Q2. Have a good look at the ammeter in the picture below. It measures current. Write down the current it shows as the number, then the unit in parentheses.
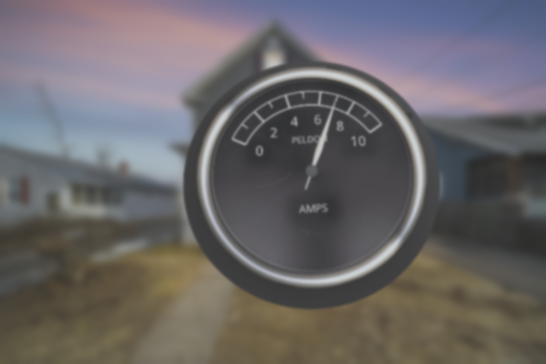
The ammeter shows 7 (A)
